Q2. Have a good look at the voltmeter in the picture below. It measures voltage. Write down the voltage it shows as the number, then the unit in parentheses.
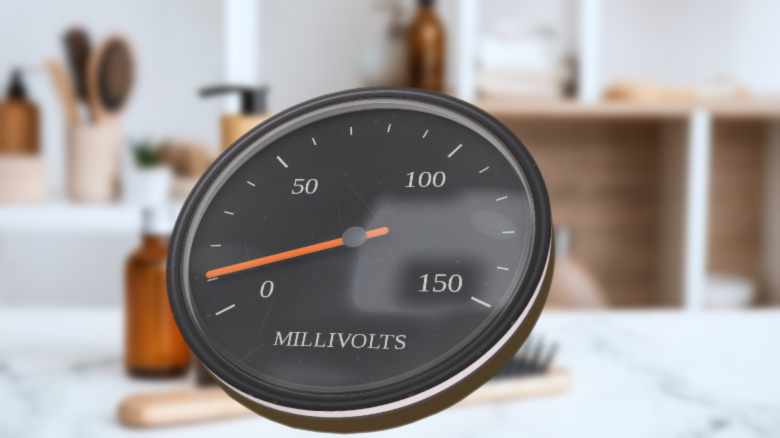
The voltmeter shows 10 (mV)
